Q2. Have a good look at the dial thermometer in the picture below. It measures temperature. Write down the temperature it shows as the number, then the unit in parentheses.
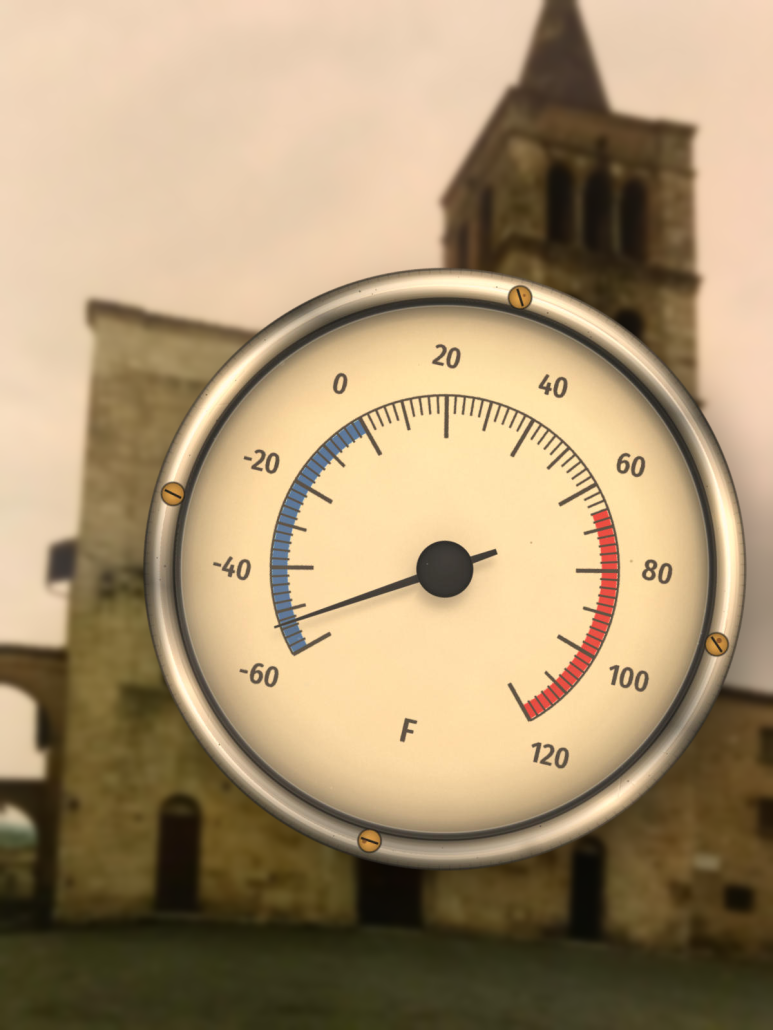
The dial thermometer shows -53 (°F)
